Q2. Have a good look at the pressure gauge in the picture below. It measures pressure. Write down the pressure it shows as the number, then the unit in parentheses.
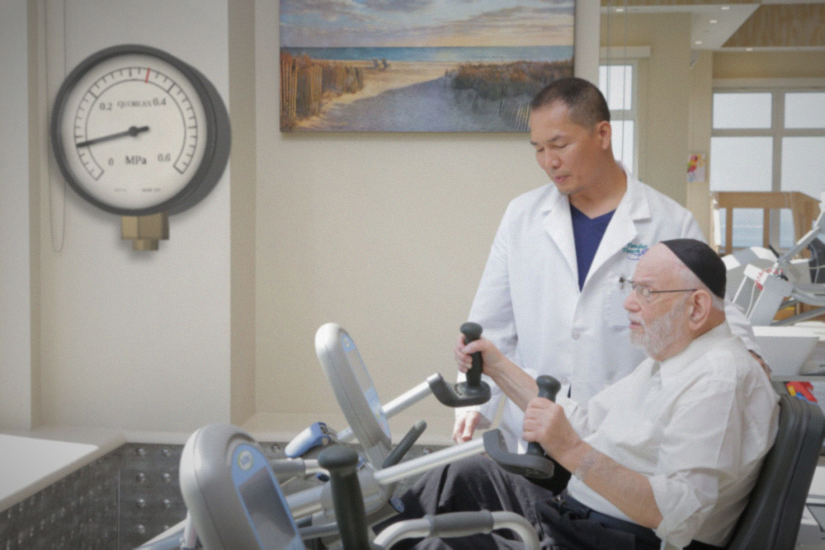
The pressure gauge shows 0.08 (MPa)
